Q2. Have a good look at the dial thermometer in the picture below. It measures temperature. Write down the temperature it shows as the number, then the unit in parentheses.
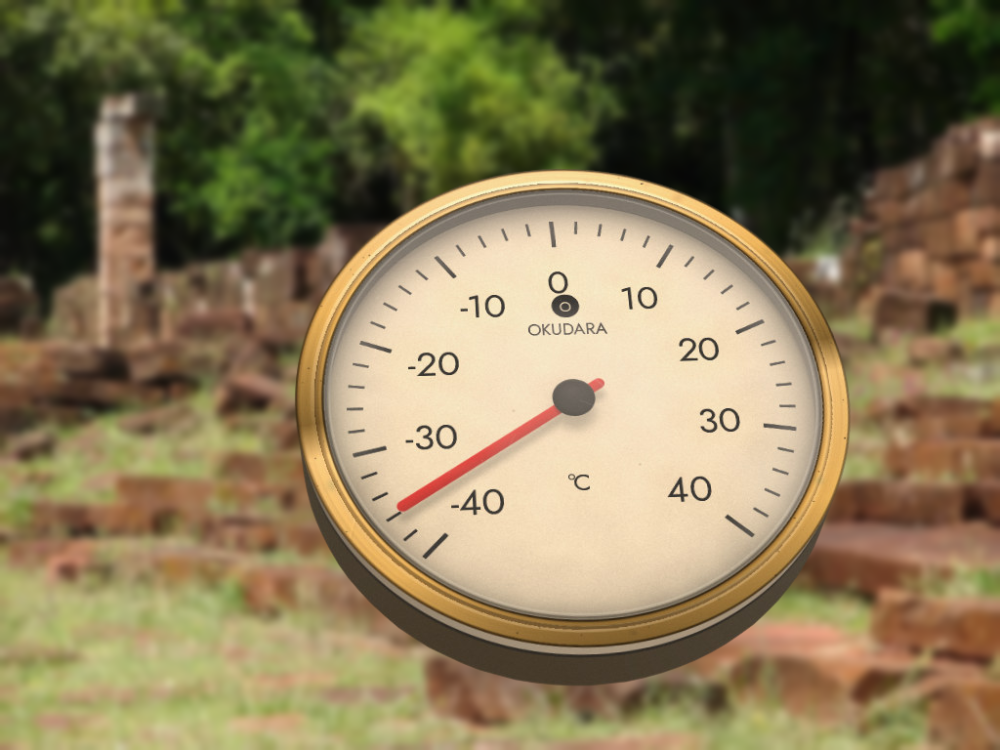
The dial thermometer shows -36 (°C)
